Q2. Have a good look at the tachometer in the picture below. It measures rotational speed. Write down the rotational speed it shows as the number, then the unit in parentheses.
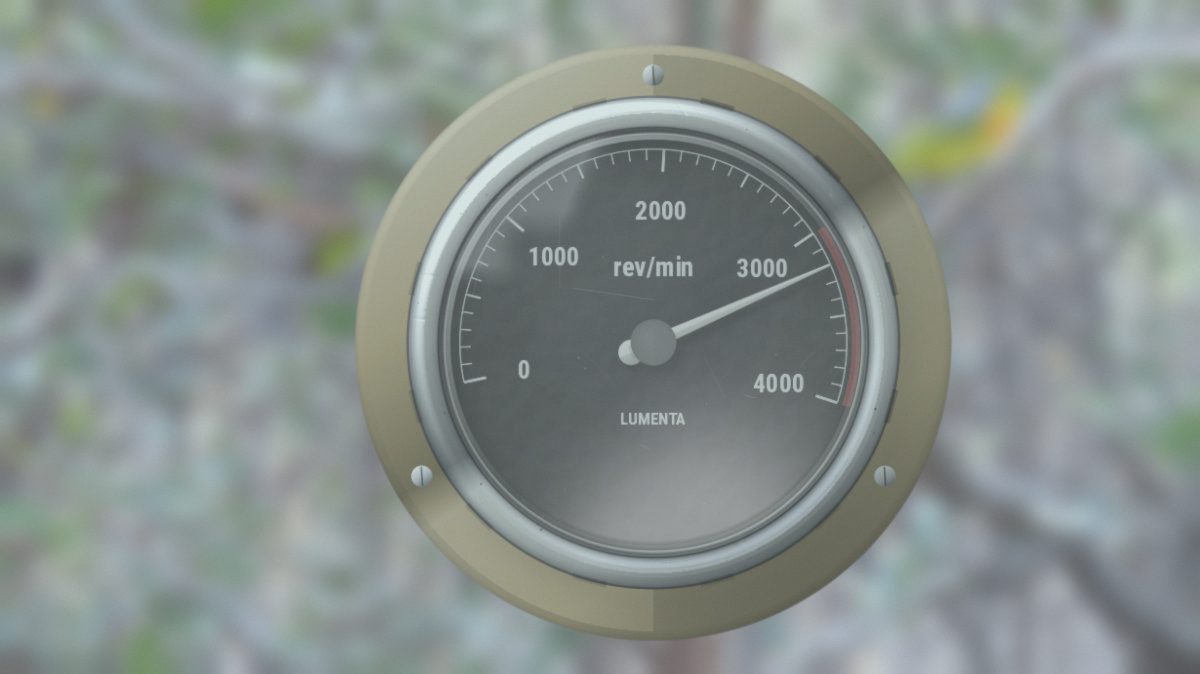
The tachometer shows 3200 (rpm)
